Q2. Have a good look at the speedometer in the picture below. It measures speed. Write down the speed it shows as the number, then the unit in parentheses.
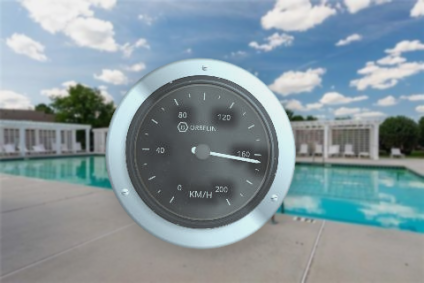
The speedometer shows 165 (km/h)
